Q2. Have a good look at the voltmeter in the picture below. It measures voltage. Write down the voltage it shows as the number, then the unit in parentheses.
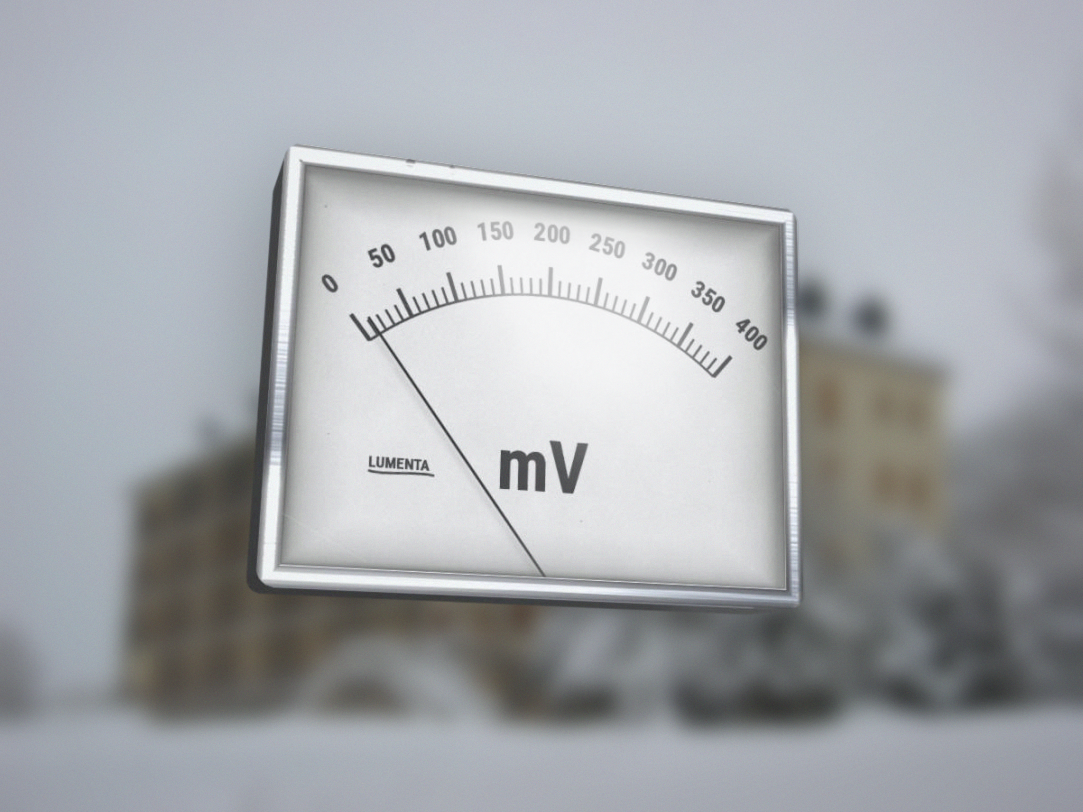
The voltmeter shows 10 (mV)
